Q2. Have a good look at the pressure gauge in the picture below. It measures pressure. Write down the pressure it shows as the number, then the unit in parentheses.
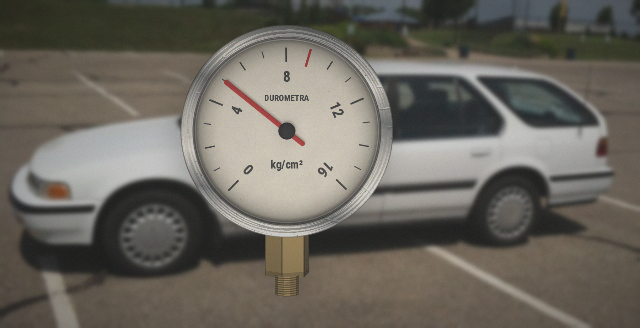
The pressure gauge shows 5 (kg/cm²)
